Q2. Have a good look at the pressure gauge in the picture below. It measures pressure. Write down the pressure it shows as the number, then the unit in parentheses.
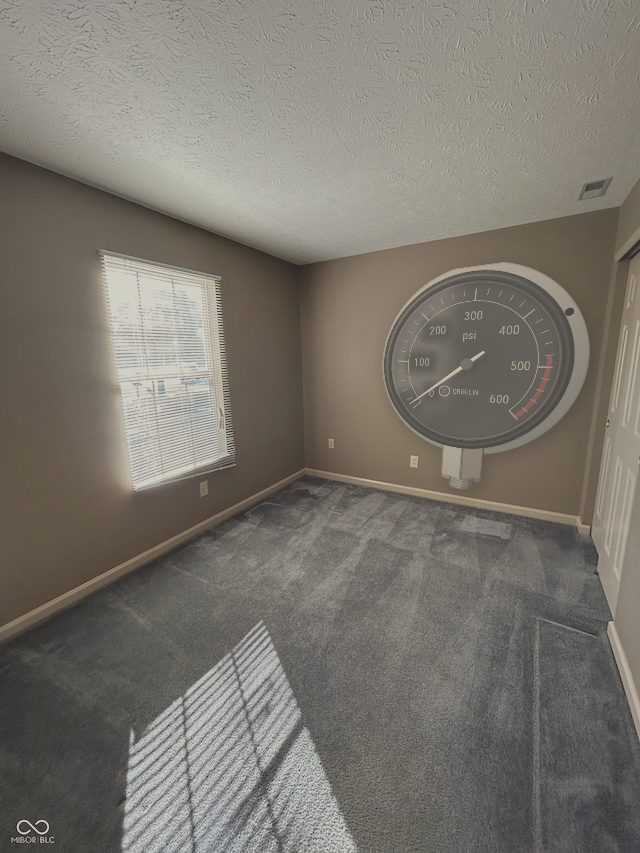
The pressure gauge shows 10 (psi)
